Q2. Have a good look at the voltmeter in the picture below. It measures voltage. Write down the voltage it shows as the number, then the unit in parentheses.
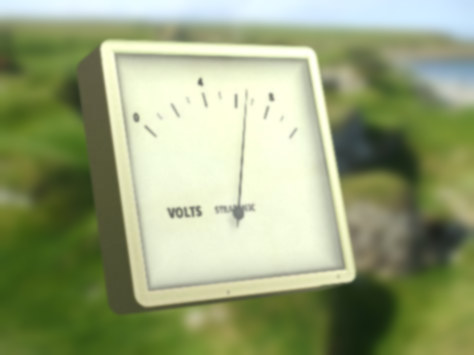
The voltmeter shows 6.5 (V)
